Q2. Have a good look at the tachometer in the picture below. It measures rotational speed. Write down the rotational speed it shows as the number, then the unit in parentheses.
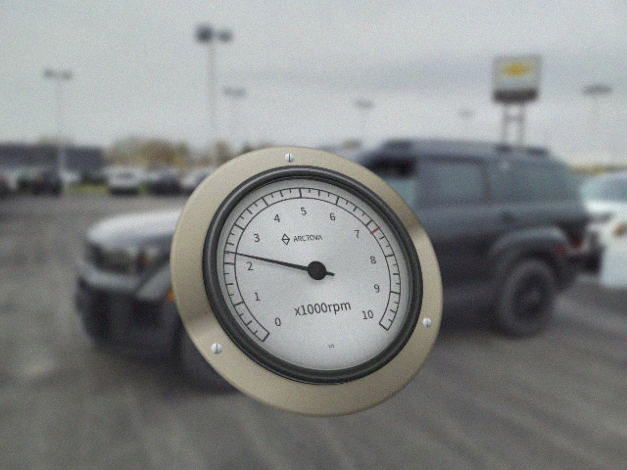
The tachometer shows 2250 (rpm)
